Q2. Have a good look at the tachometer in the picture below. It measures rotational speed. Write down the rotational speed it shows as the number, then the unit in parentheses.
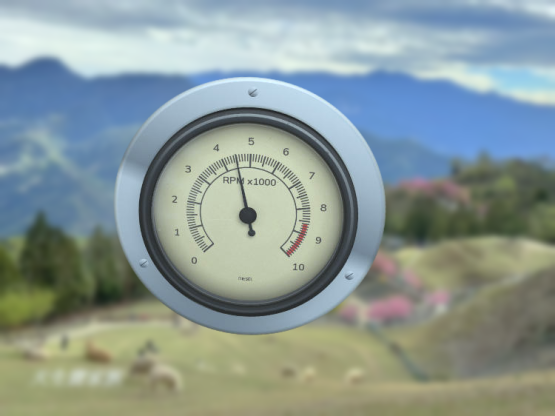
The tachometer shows 4500 (rpm)
